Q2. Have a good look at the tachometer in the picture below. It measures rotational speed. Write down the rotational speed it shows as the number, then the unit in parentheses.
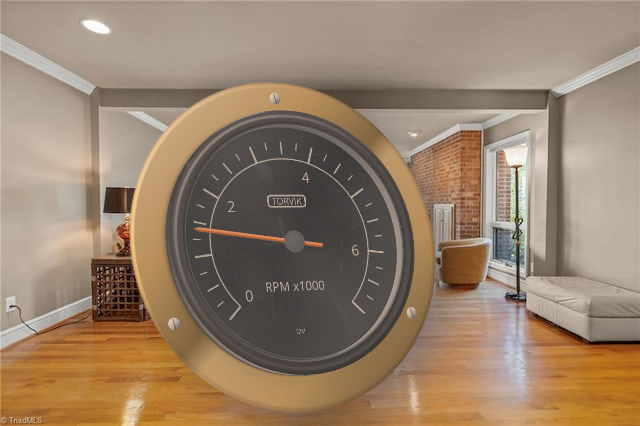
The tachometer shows 1375 (rpm)
